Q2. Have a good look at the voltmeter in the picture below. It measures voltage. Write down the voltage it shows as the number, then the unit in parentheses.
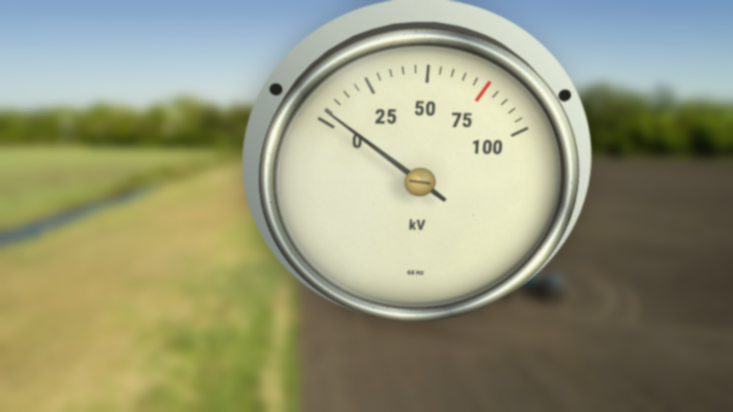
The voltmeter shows 5 (kV)
